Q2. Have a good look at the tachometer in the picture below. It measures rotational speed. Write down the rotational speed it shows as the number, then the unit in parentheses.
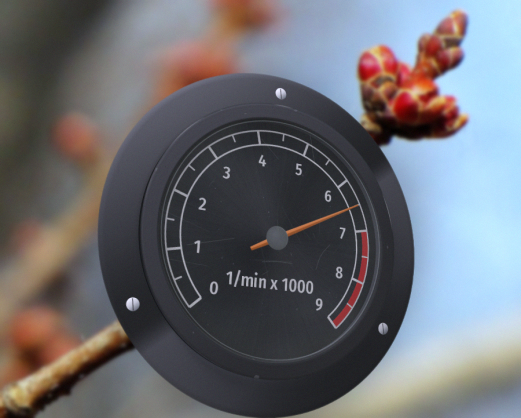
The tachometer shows 6500 (rpm)
